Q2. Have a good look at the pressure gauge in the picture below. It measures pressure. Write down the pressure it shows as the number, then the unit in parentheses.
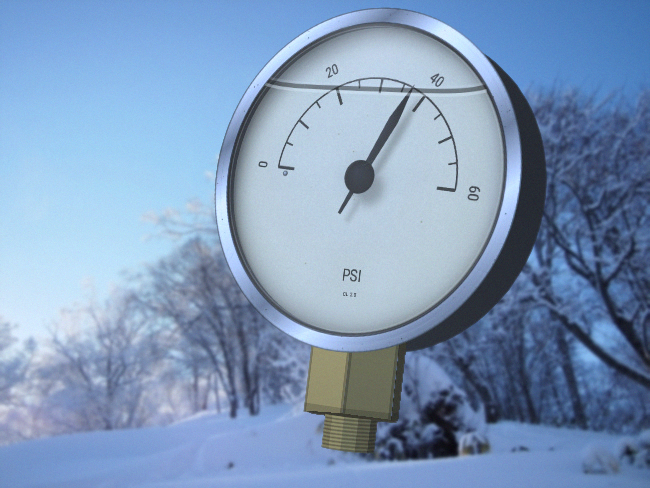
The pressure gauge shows 37.5 (psi)
